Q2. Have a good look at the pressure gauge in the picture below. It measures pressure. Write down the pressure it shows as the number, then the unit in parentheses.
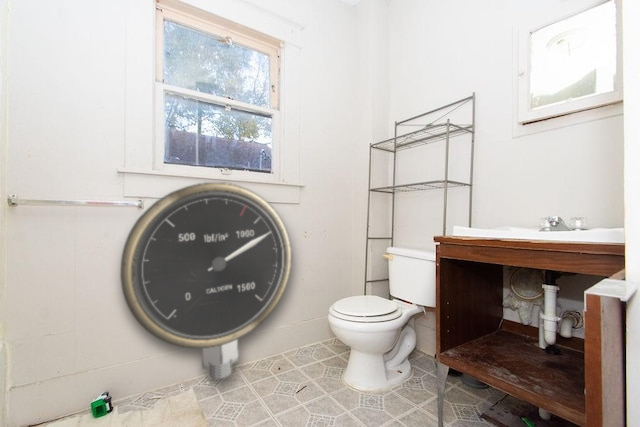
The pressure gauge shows 1100 (psi)
